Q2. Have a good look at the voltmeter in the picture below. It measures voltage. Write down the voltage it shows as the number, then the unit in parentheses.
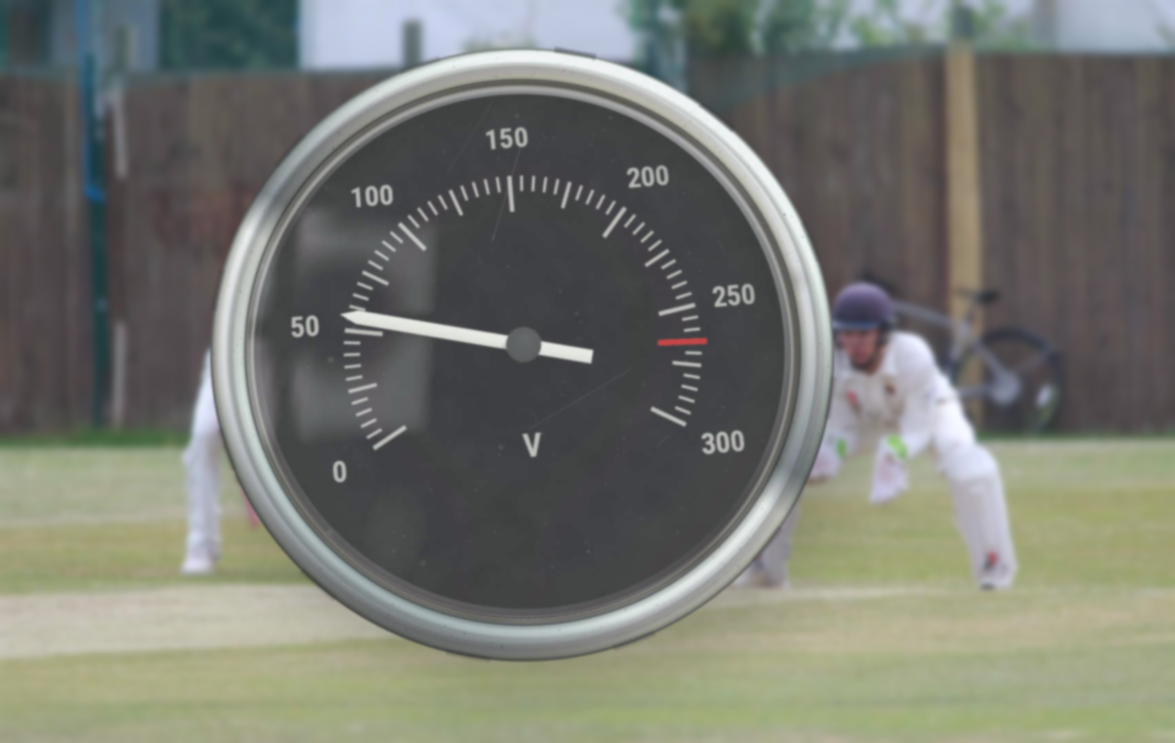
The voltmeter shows 55 (V)
